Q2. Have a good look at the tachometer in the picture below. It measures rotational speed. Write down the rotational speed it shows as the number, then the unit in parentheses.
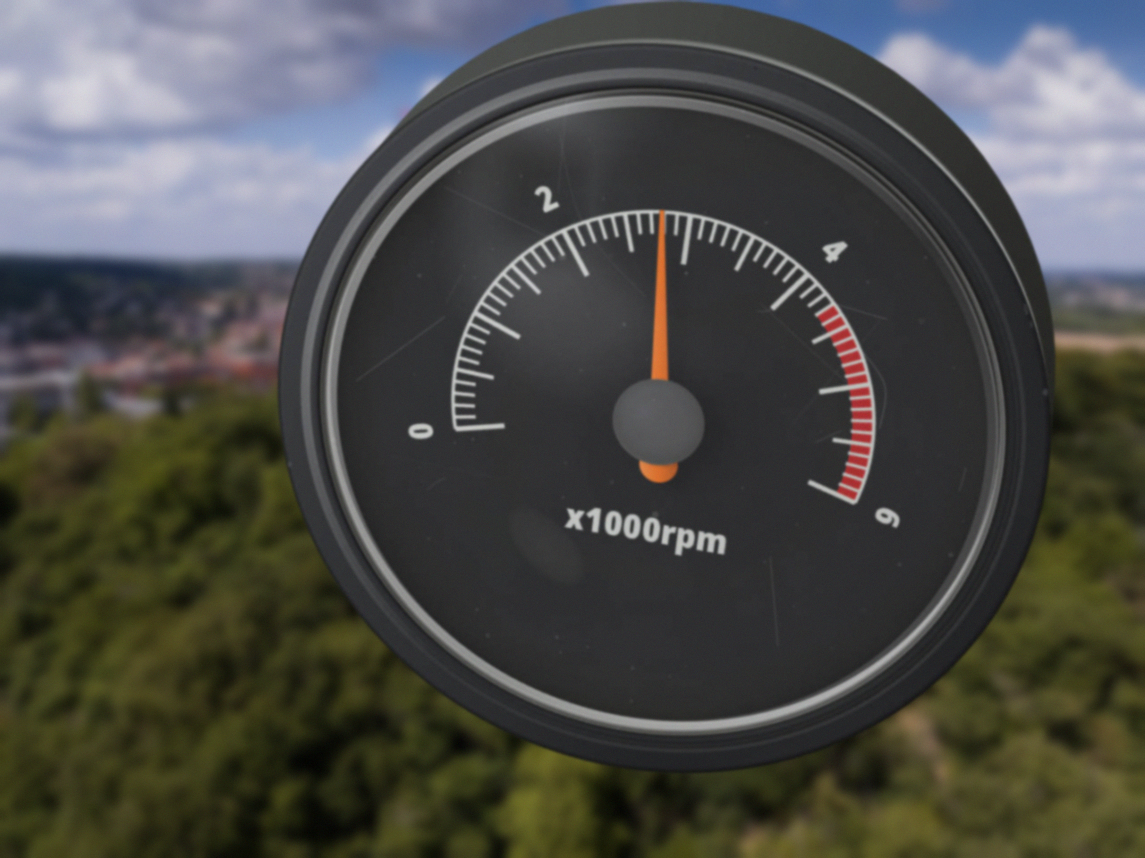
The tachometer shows 2800 (rpm)
